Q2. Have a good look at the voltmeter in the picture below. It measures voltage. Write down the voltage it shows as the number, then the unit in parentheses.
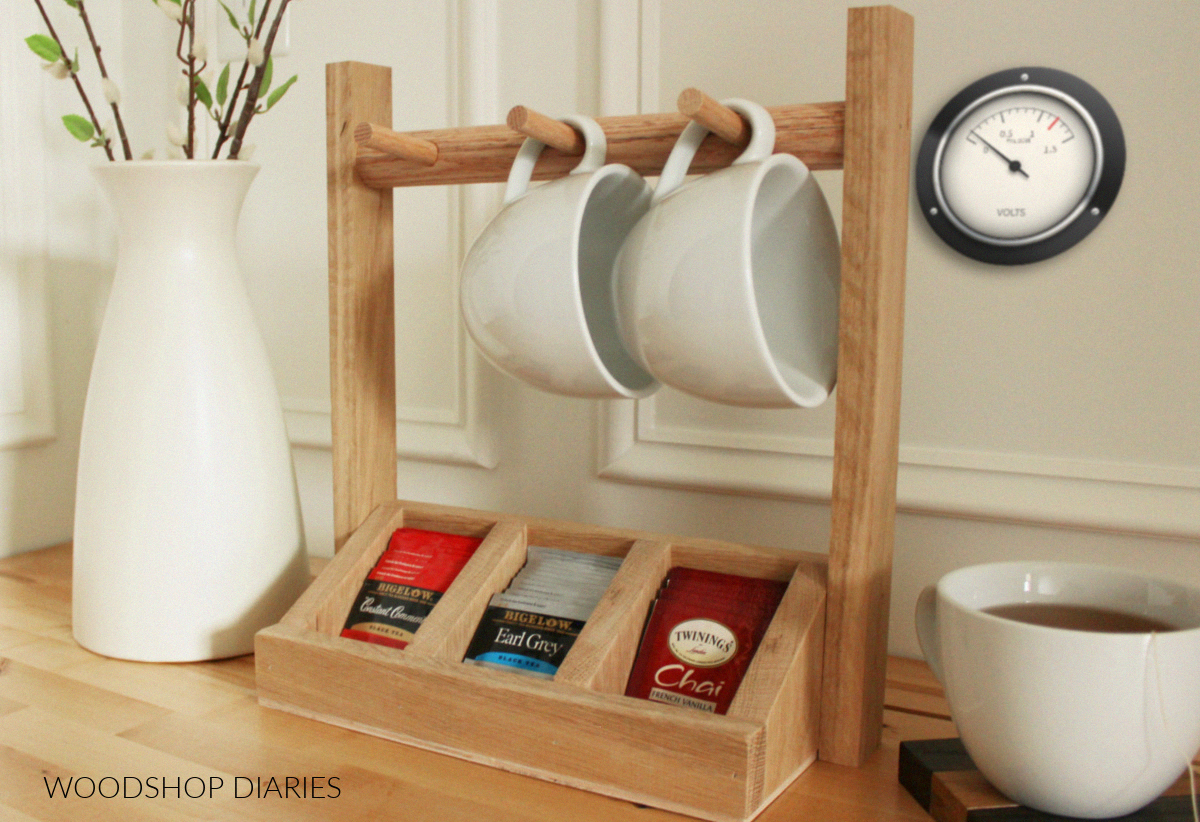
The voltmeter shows 0.1 (V)
